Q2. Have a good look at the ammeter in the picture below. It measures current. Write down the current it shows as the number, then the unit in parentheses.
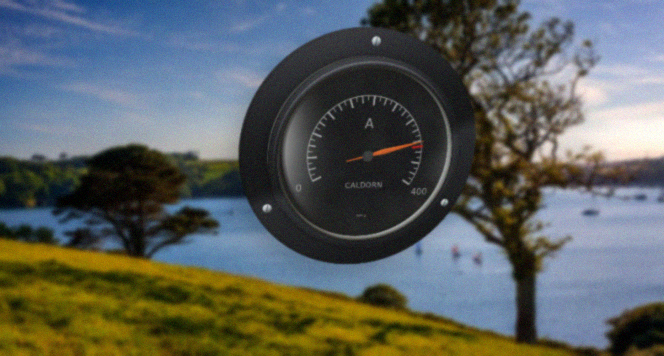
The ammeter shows 320 (A)
